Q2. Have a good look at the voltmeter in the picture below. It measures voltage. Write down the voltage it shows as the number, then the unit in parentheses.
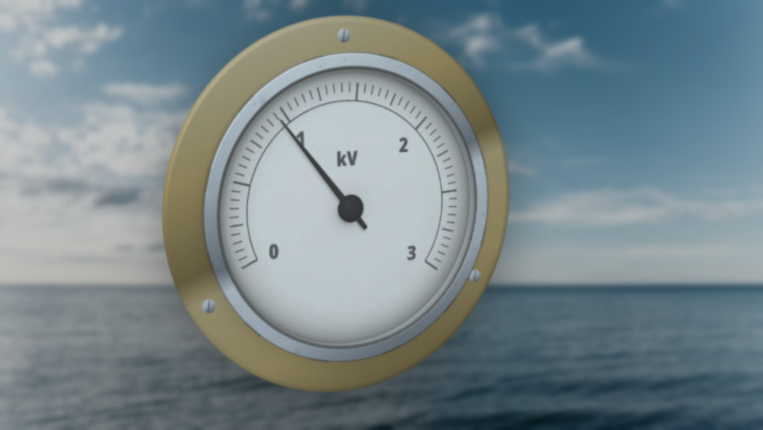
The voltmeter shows 0.95 (kV)
